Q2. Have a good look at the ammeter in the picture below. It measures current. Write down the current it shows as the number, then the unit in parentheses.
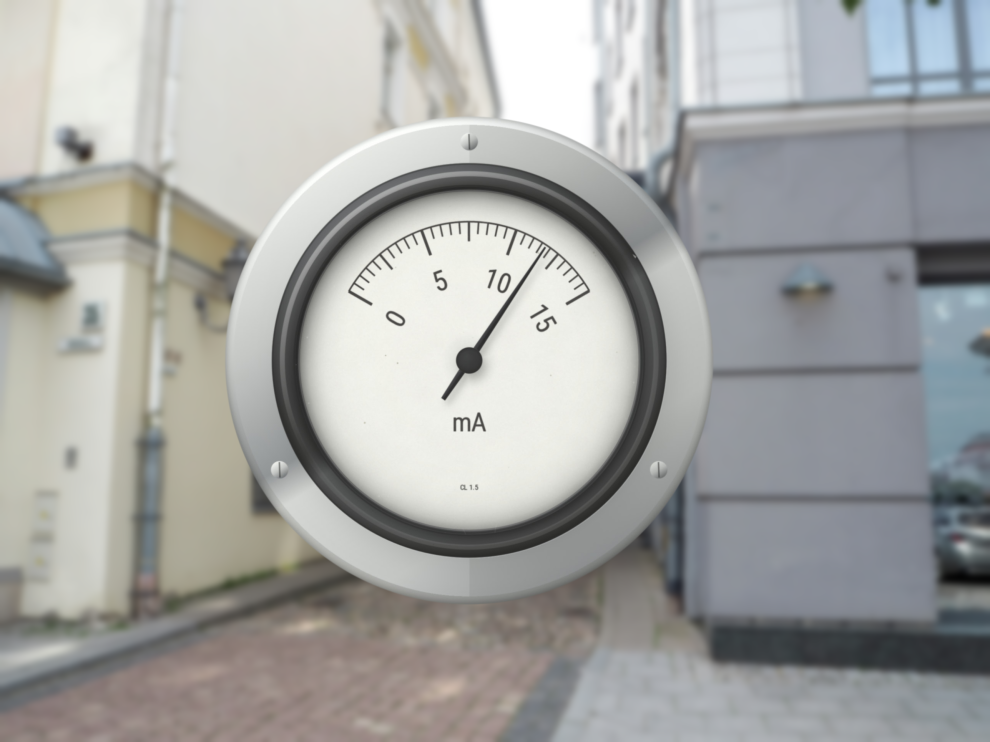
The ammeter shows 11.75 (mA)
